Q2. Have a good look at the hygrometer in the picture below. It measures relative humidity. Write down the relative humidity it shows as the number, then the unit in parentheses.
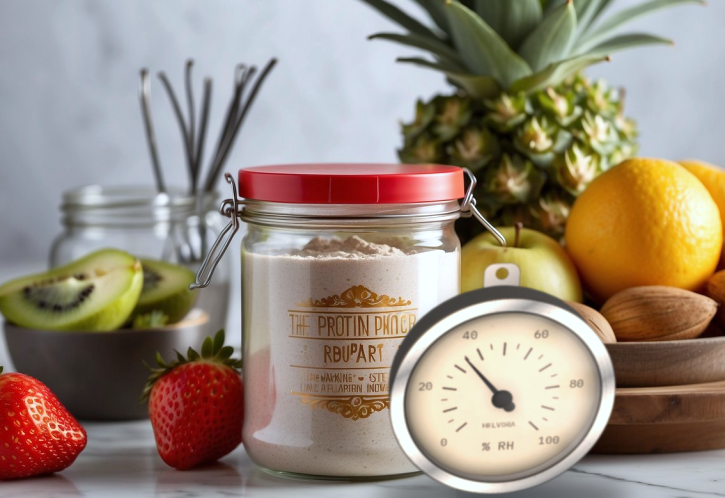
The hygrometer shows 35 (%)
